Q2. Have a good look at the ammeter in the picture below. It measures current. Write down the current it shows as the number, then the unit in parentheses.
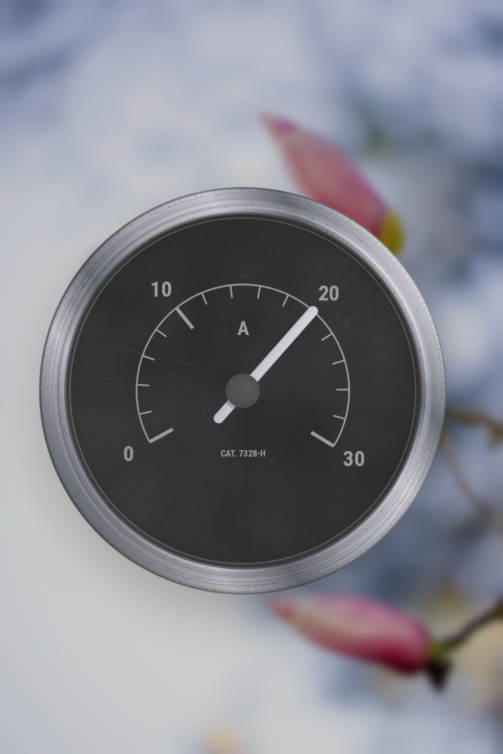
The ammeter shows 20 (A)
